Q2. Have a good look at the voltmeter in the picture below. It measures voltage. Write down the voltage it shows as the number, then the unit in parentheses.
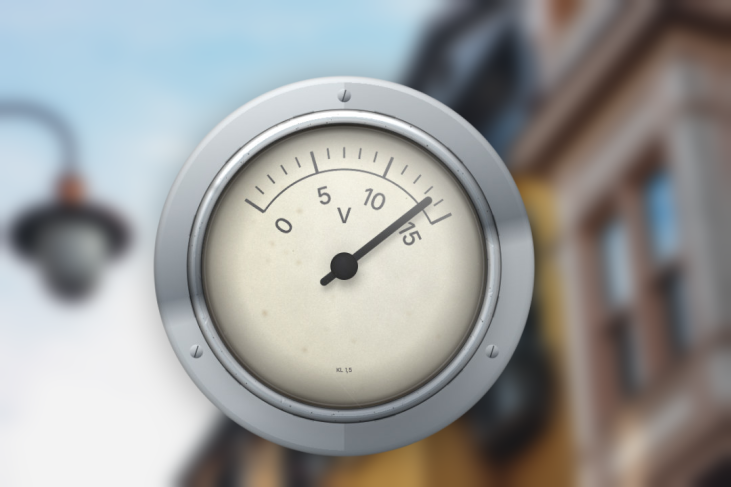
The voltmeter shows 13.5 (V)
